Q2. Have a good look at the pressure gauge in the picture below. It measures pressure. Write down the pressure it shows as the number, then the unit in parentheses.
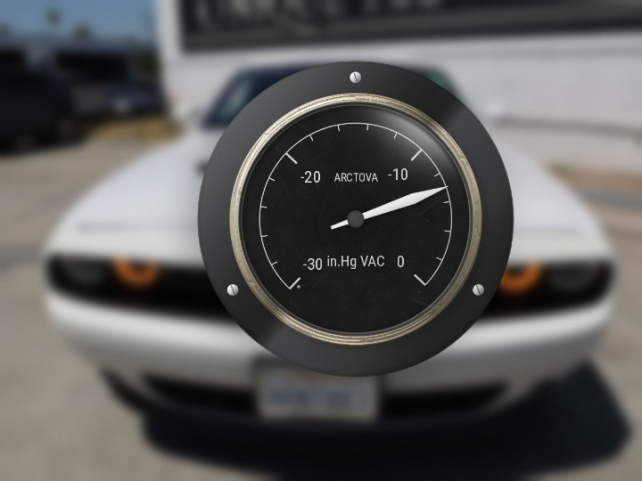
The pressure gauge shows -7 (inHg)
